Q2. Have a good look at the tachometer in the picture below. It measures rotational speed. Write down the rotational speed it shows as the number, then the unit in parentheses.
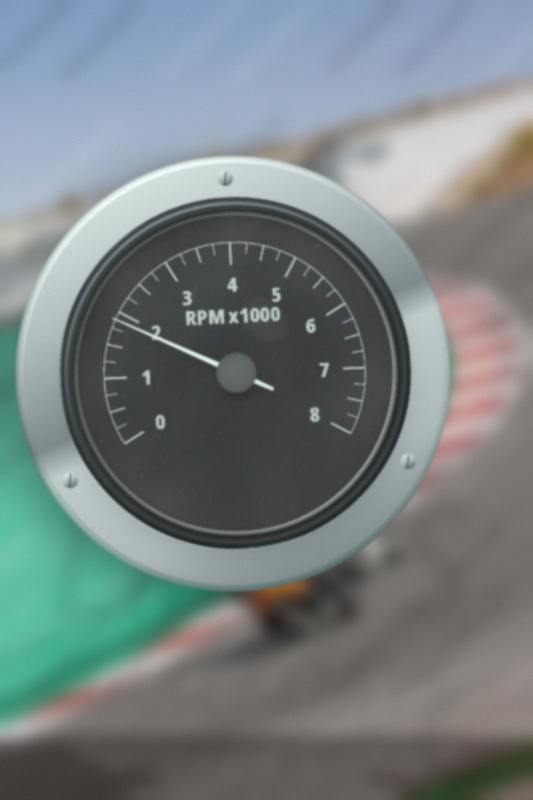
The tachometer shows 1875 (rpm)
